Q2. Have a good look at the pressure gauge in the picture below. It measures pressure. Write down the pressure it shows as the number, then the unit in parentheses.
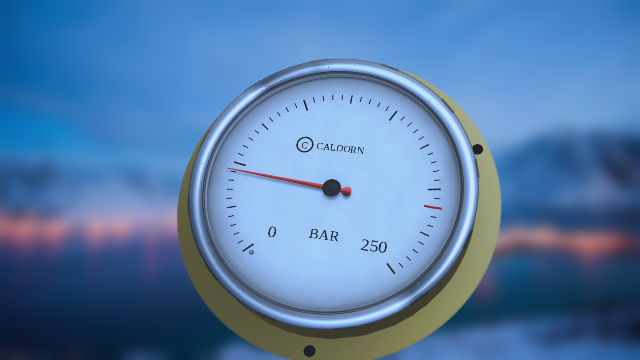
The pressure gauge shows 45 (bar)
